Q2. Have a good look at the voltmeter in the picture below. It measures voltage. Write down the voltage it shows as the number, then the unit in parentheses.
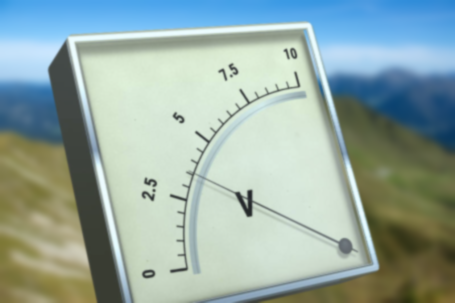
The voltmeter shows 3.5 (V)
